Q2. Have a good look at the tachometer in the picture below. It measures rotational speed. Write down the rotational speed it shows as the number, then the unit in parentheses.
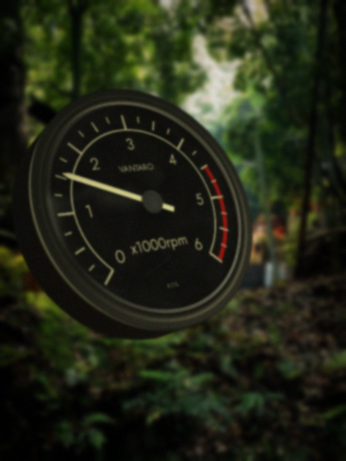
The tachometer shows 1500 (rpm)
